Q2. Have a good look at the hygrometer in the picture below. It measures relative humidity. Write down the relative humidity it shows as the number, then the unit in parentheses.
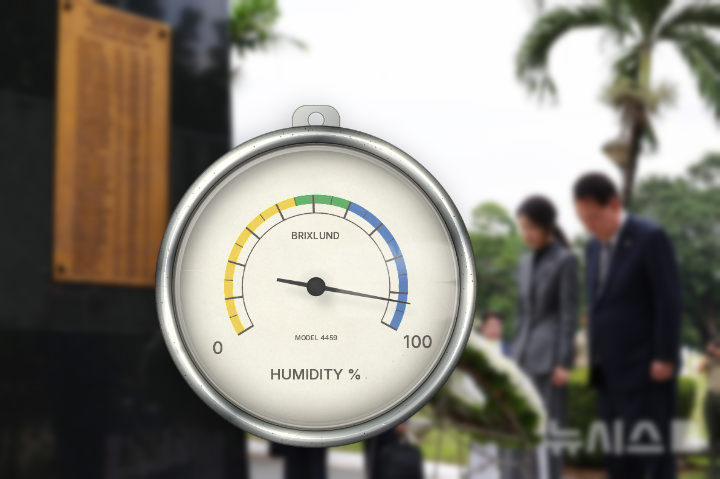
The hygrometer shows 92.5 (%)
